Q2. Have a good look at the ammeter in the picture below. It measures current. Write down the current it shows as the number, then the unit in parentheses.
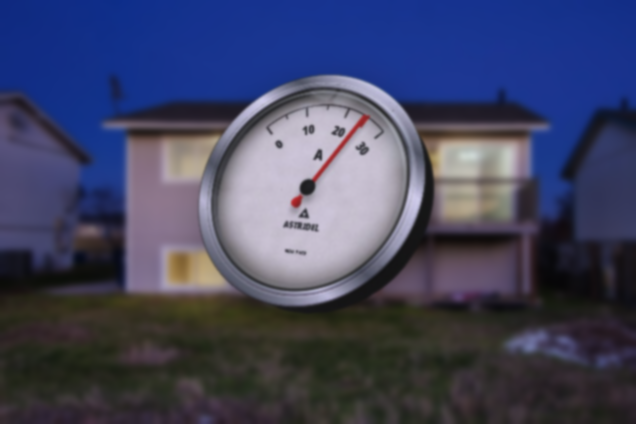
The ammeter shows 25 (A)
